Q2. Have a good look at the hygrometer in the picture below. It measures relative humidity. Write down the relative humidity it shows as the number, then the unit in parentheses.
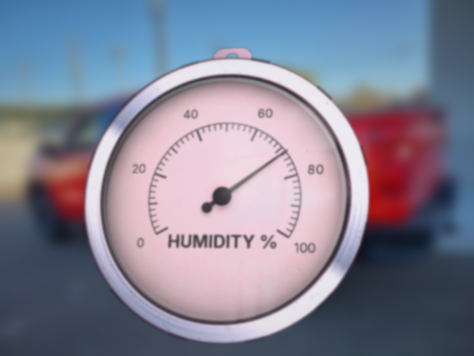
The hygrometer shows 72 (%)
